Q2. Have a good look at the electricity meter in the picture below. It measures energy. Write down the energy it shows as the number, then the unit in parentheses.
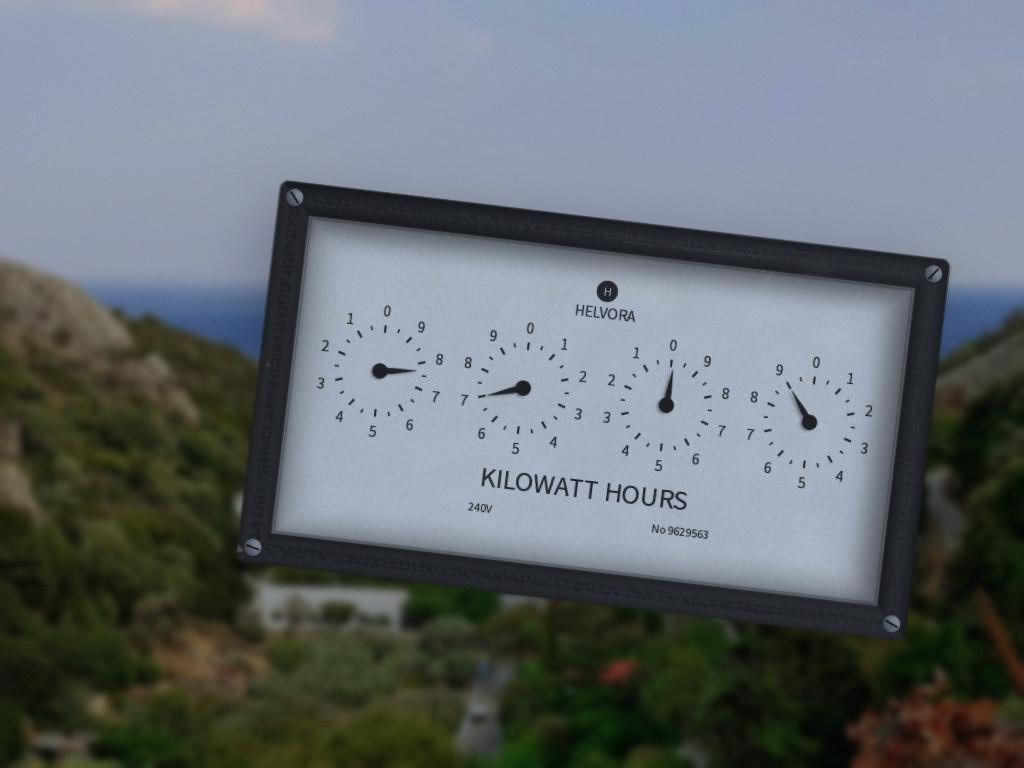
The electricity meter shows 7699 (kWh)
